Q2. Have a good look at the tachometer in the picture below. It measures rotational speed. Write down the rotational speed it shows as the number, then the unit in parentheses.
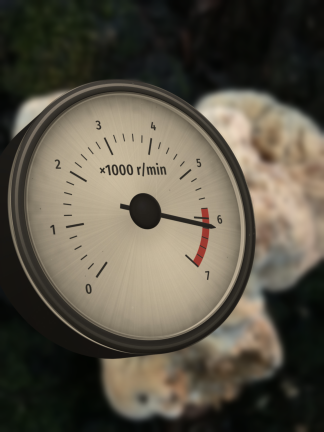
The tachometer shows 6200 (rpm)
